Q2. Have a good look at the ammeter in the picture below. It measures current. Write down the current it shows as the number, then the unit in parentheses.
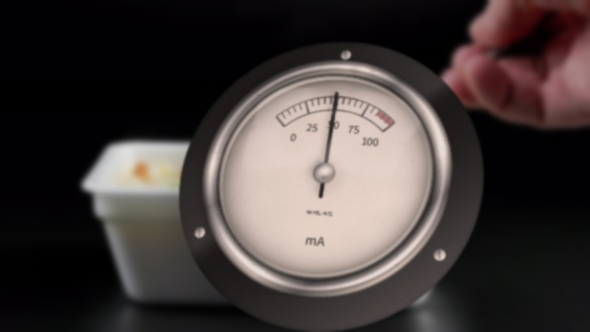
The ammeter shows 50 (mA)
